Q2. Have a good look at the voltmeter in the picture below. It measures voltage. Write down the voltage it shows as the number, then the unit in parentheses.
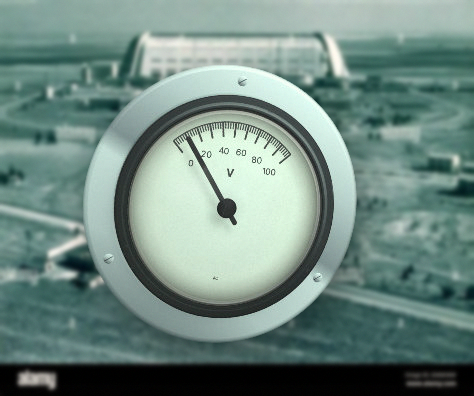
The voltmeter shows 10 (V)
